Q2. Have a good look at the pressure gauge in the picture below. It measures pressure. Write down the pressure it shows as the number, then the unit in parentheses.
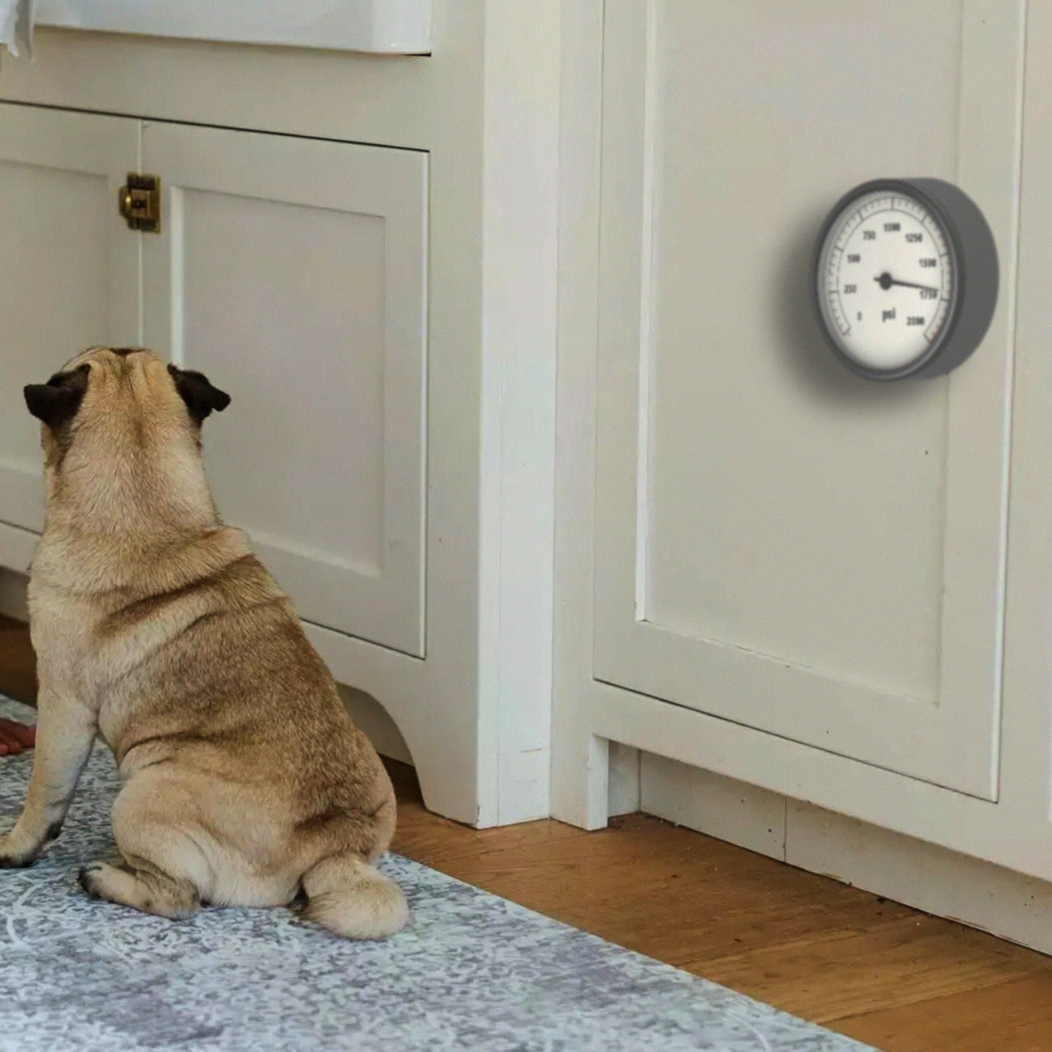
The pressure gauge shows 1700 (psi)
